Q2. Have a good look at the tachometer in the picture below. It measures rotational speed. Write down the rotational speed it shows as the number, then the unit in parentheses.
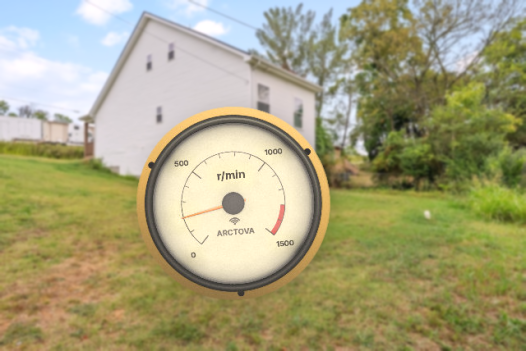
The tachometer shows 200 (rpm)
